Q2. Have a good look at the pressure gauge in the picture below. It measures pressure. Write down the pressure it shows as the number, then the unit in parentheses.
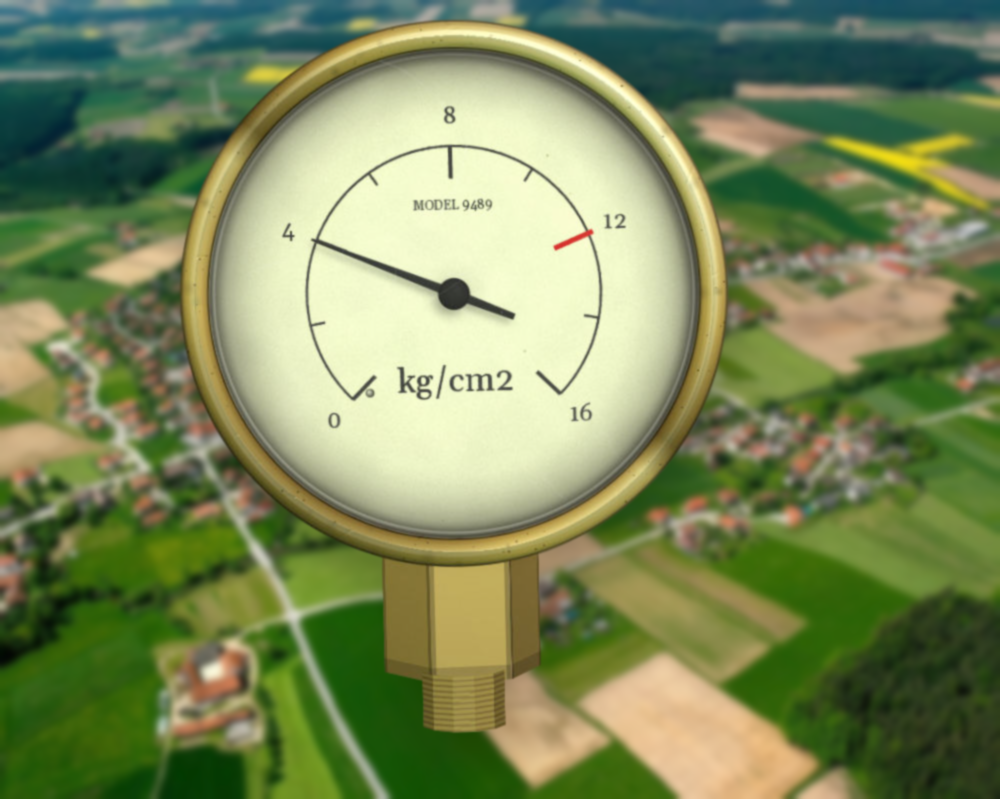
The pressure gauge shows 4 (kg/cm²)
